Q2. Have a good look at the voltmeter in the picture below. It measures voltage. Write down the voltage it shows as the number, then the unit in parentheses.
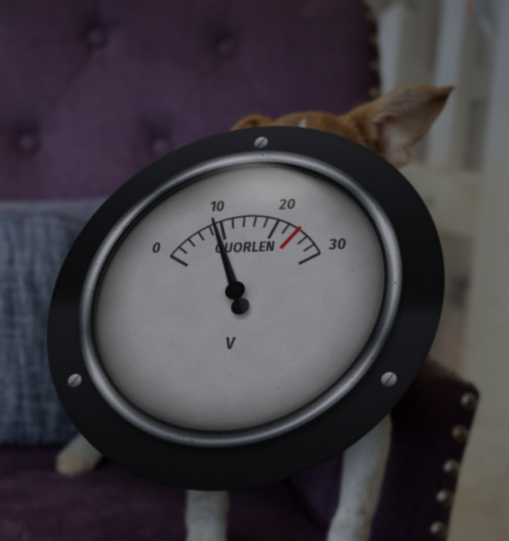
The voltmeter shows 9 (V)
